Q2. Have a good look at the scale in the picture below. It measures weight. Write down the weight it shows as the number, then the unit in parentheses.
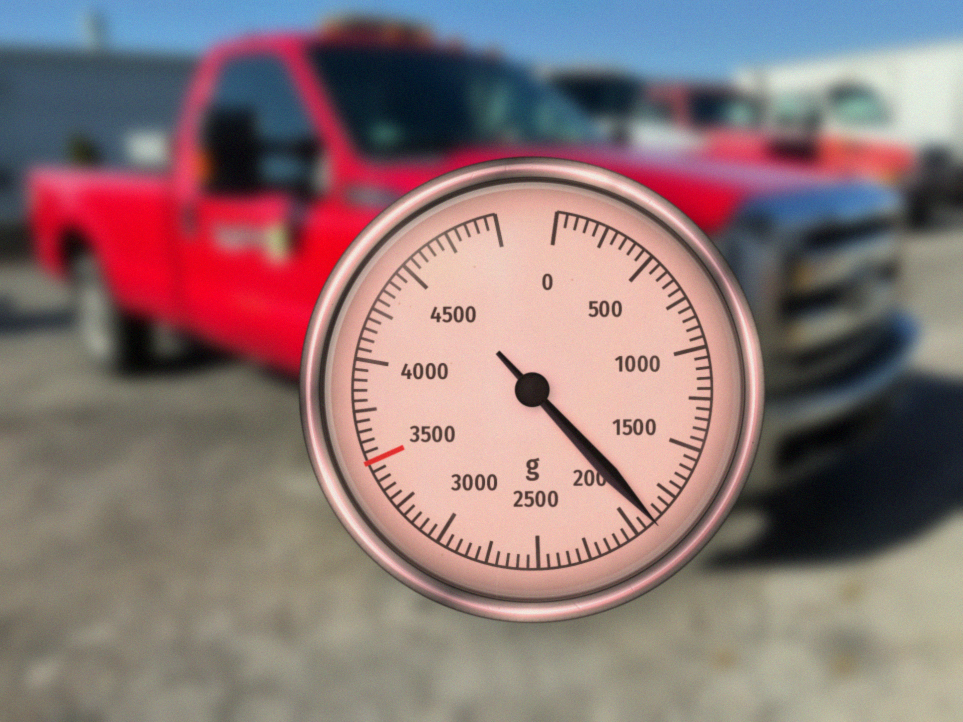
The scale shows 1900 (g)
